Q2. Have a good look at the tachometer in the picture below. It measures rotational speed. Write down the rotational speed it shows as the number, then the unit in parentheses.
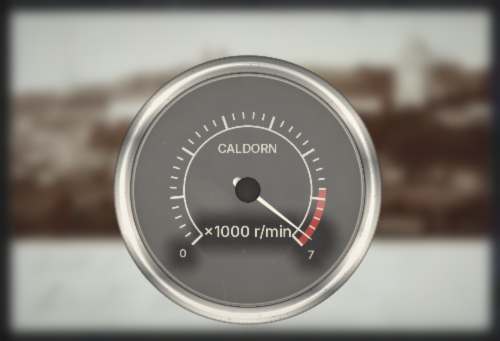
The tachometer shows 6800 (rpm)
